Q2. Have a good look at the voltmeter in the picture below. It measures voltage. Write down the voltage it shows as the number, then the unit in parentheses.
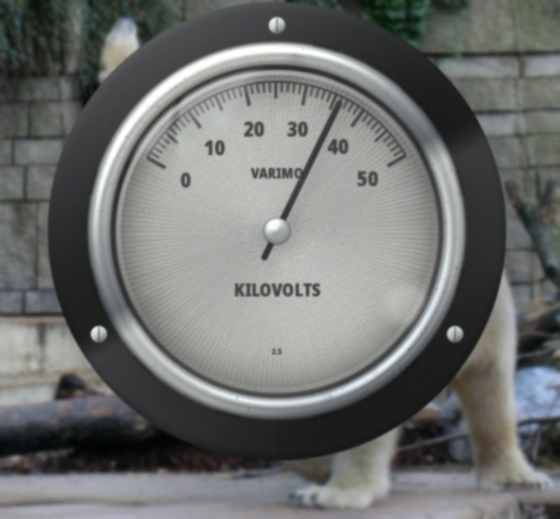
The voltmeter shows 36 (kV)
